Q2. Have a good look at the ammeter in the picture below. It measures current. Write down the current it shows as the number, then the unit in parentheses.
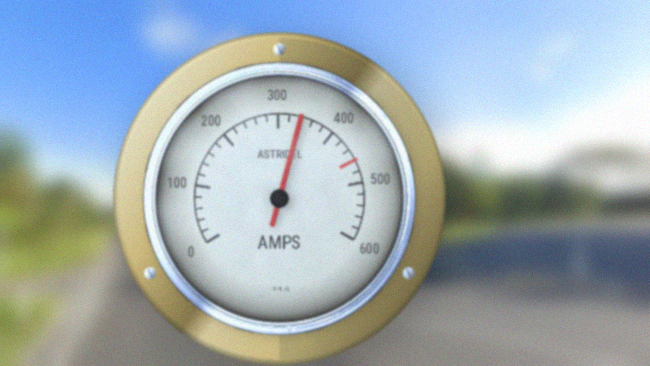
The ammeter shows 340 (A)
